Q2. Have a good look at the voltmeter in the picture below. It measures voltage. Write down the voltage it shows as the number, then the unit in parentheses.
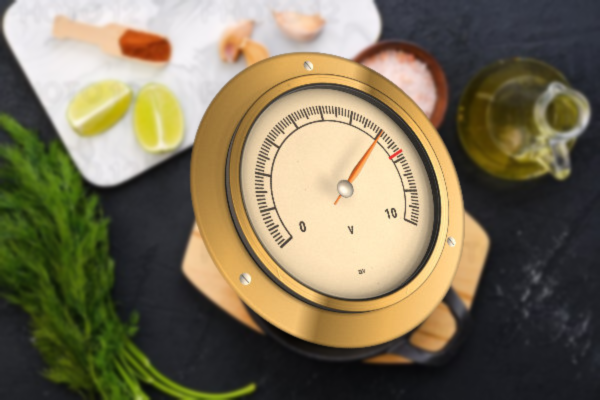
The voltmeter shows 7 (V)
